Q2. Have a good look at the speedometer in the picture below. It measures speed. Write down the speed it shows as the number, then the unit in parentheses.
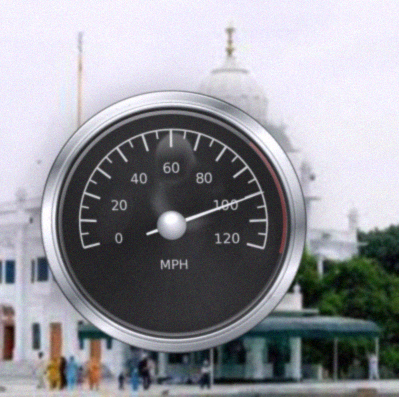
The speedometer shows 100 (mph)
